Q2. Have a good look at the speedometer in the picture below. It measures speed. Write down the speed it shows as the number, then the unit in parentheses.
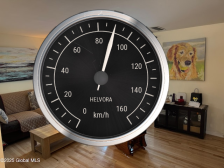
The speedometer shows 90 (km/h)
